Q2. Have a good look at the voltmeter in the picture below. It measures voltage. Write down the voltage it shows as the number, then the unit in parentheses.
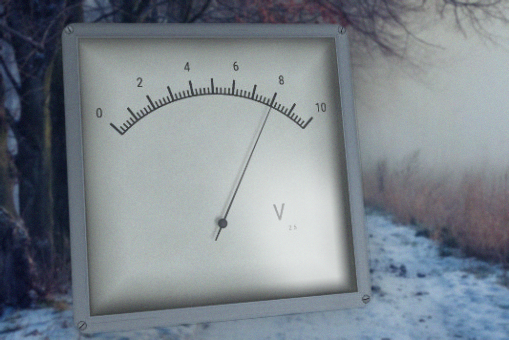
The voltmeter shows 8 (V)
